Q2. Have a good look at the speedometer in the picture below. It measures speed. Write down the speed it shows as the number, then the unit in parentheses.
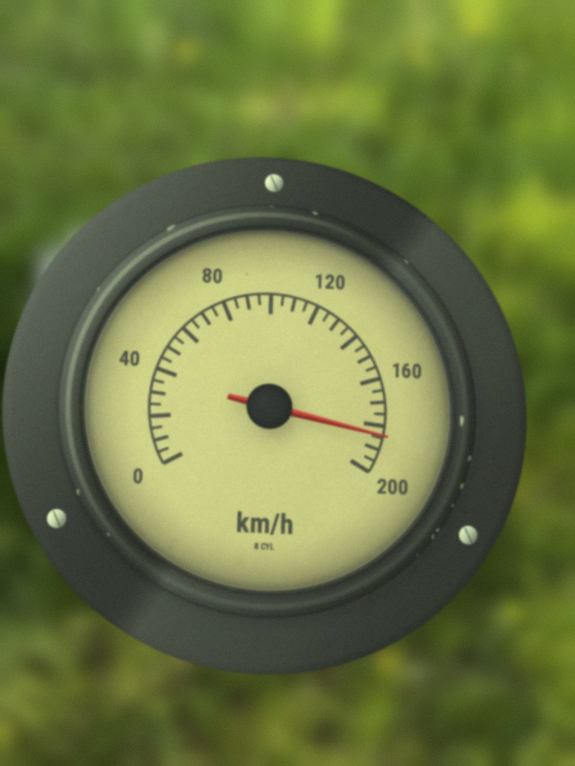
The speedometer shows 185 (km/h)
